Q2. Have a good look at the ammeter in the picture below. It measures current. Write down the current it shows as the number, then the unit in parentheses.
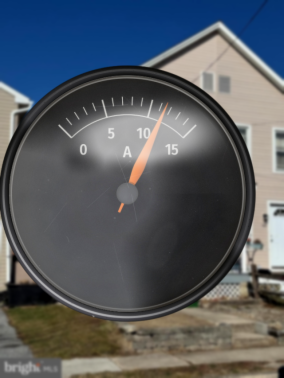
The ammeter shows 11.5 (A)
